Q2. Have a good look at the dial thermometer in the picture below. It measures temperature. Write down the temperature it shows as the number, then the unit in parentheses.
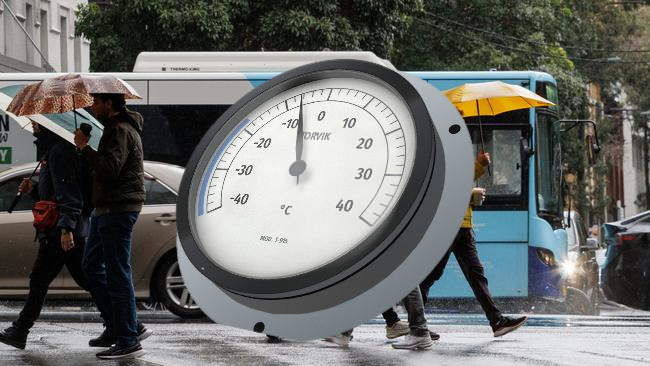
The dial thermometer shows -6 (°C)
